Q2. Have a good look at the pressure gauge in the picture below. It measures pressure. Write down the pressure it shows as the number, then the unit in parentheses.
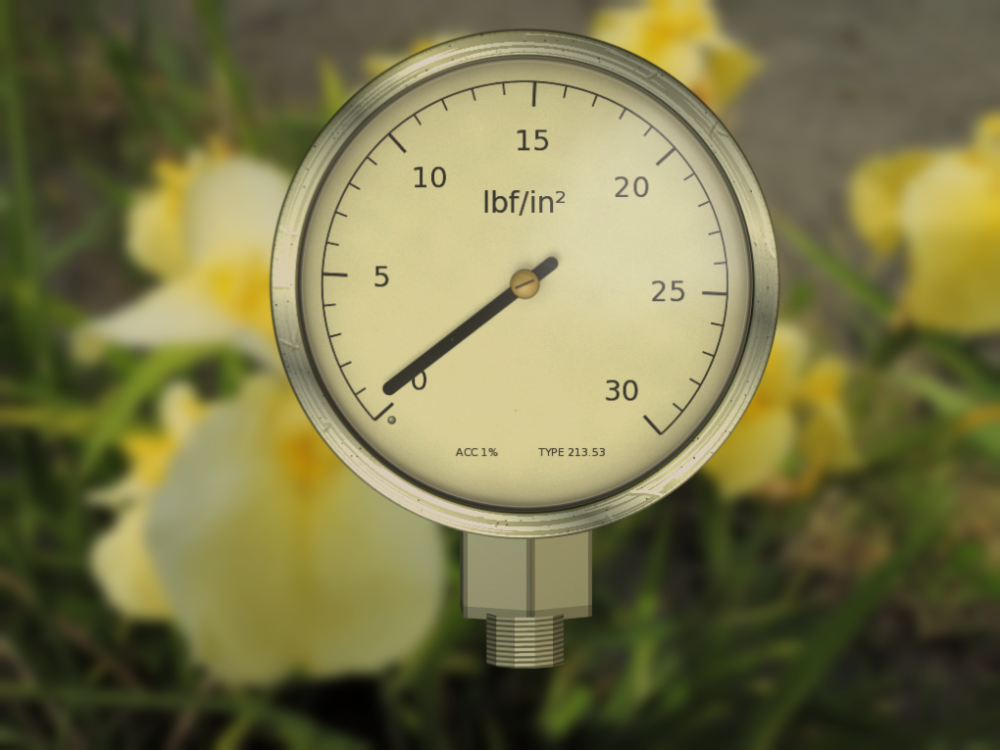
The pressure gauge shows 0.5 (psi)
